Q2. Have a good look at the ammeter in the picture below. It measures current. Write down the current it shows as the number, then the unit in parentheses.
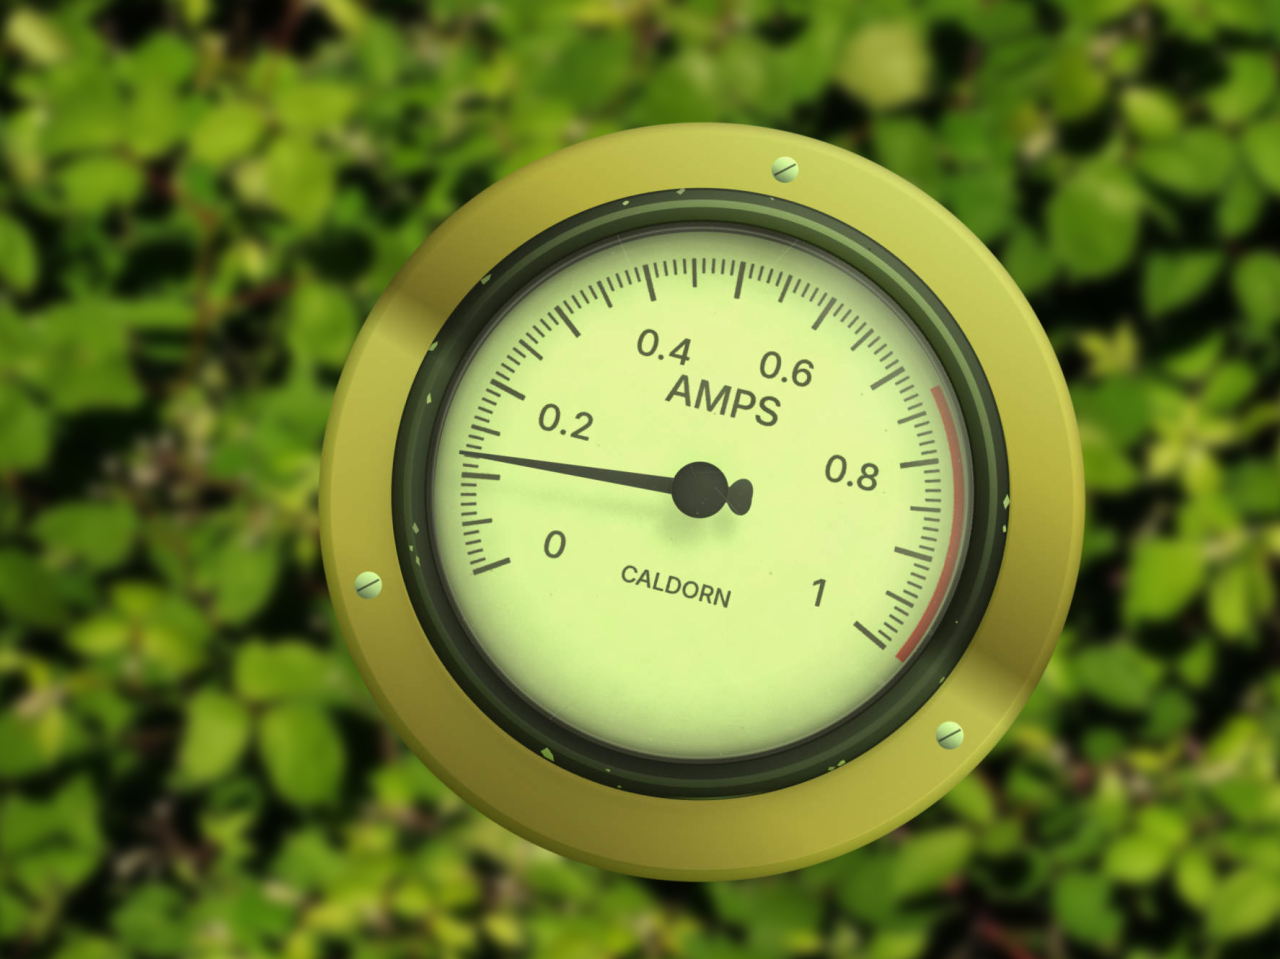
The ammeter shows 0.12 (A)
